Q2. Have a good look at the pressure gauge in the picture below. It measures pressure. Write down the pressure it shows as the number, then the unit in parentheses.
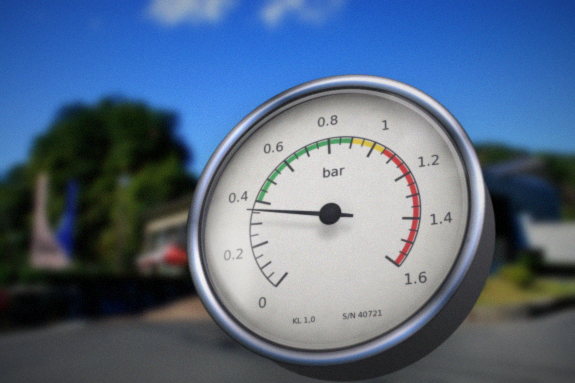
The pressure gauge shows 0.35 (bar)
